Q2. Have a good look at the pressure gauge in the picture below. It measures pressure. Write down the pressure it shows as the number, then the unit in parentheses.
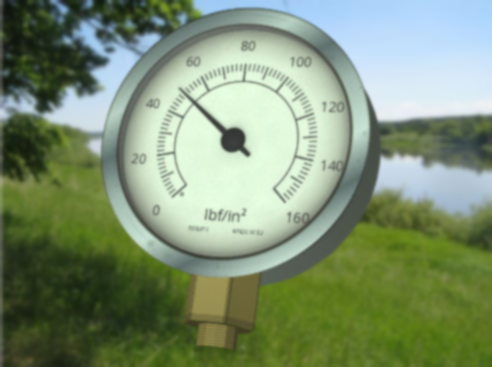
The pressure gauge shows 50 (psi)
